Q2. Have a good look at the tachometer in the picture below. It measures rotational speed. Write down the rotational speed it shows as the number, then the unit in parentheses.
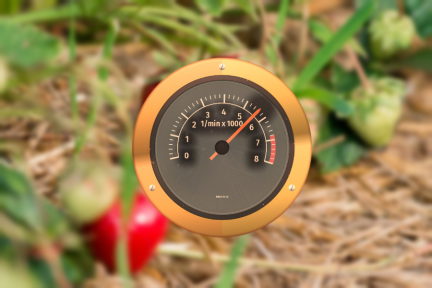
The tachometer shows 5600 (rpm)
